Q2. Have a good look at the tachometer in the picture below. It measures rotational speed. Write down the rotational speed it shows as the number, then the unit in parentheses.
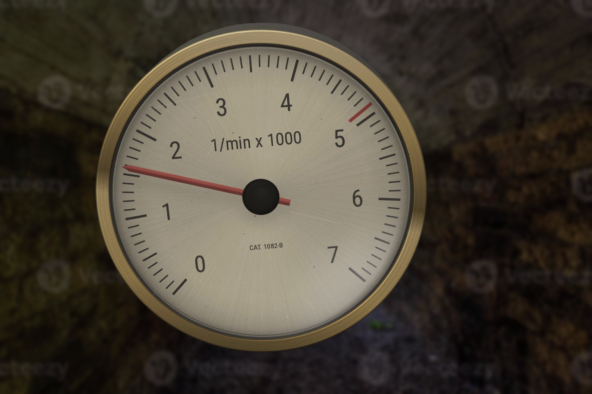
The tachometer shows 1600 (rpm)
